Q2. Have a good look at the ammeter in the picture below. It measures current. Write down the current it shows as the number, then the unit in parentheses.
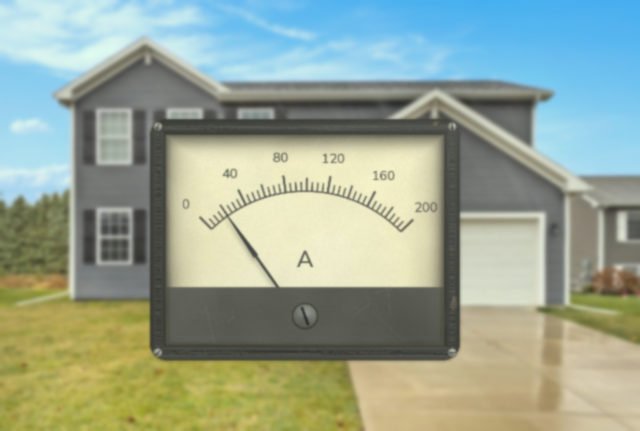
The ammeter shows 20 (A)
